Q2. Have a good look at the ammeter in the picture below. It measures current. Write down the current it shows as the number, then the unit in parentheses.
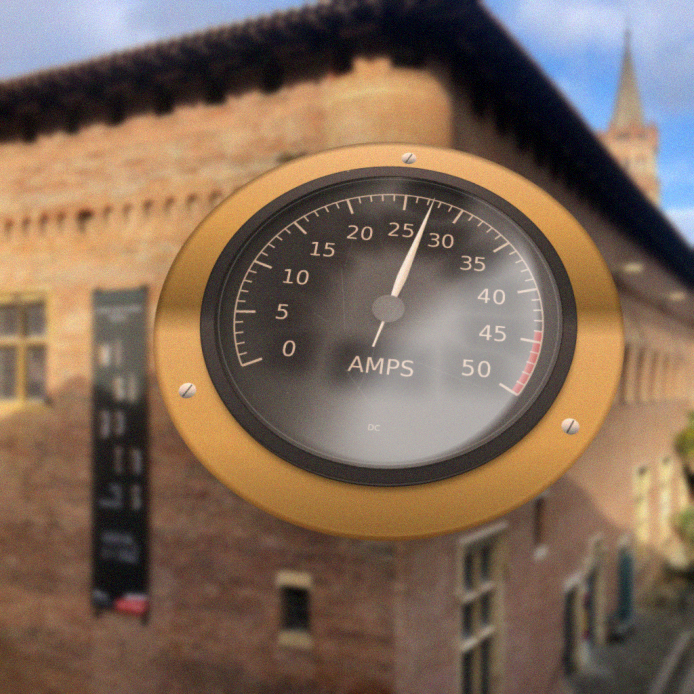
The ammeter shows 27.5 (A)
